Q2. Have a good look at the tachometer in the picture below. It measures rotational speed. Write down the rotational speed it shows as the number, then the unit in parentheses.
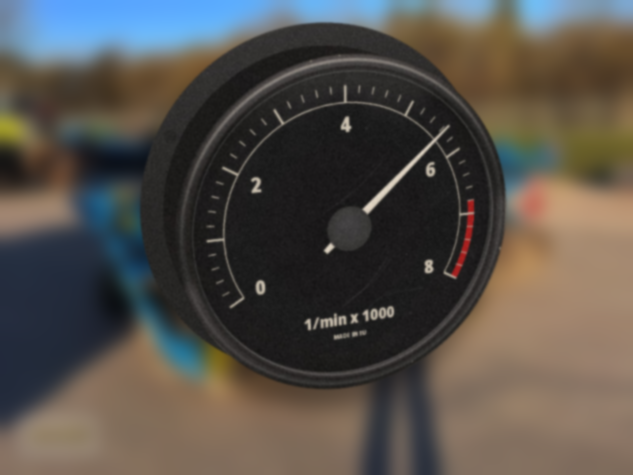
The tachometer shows 5600 (rpm)
